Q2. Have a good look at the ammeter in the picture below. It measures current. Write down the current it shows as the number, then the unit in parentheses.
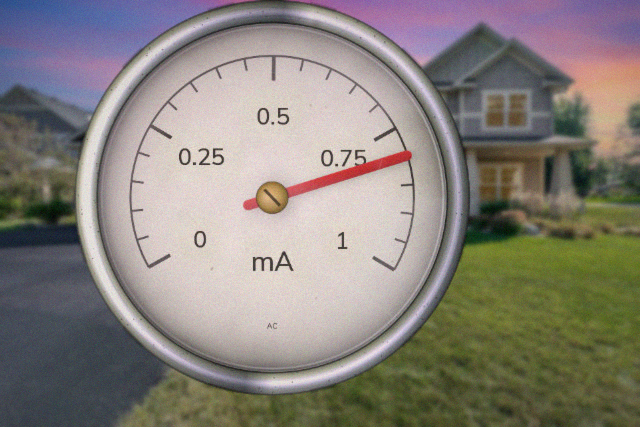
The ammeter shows 0.8 (mA)
